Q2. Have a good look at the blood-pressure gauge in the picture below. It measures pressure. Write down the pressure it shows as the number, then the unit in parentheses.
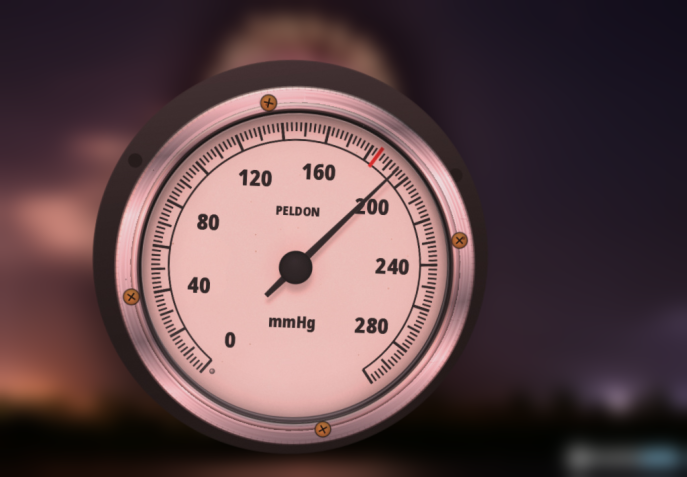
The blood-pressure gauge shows 194 (mmHg)
